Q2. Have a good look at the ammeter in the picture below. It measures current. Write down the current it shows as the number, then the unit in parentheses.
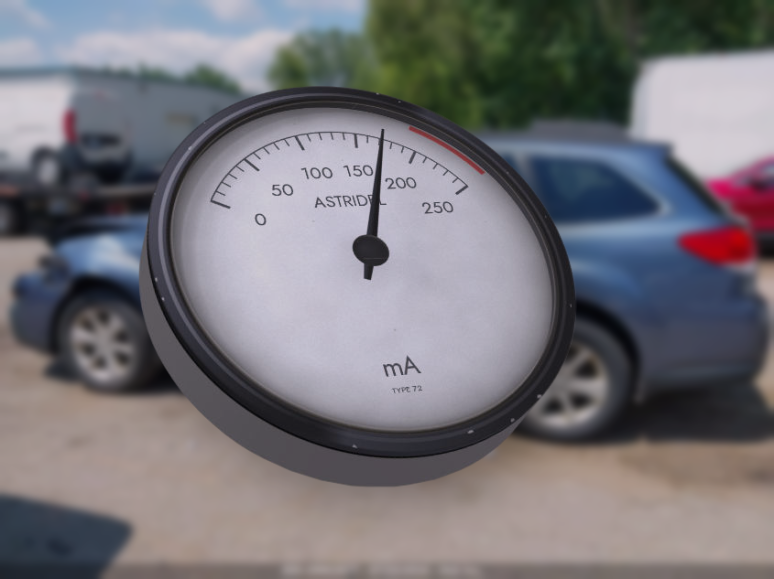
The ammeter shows 170 (mA)
